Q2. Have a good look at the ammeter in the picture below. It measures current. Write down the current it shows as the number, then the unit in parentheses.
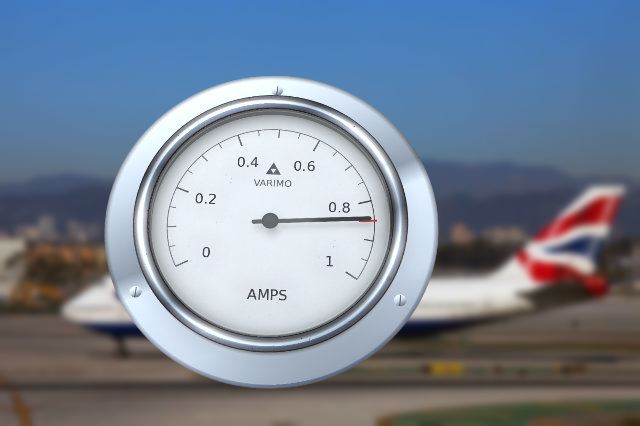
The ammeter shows 0.85 (A)
